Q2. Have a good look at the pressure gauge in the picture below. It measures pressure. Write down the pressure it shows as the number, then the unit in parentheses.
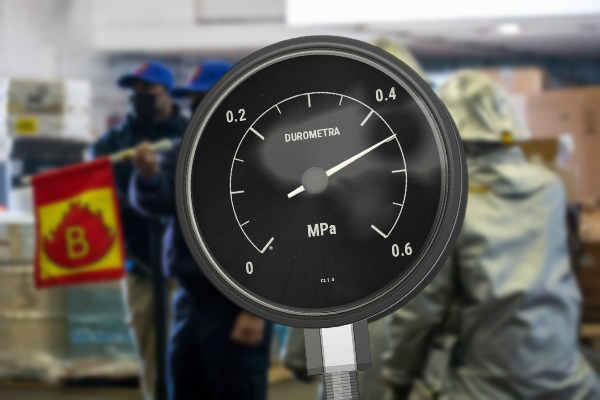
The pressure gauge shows 0.45 (MPa)
